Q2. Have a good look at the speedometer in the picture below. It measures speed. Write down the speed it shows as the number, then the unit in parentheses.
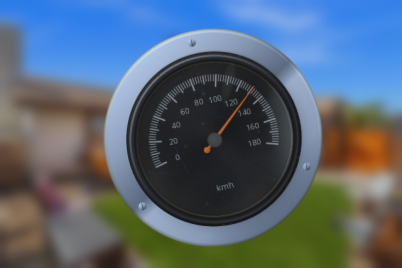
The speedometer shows 130 (km/h)
